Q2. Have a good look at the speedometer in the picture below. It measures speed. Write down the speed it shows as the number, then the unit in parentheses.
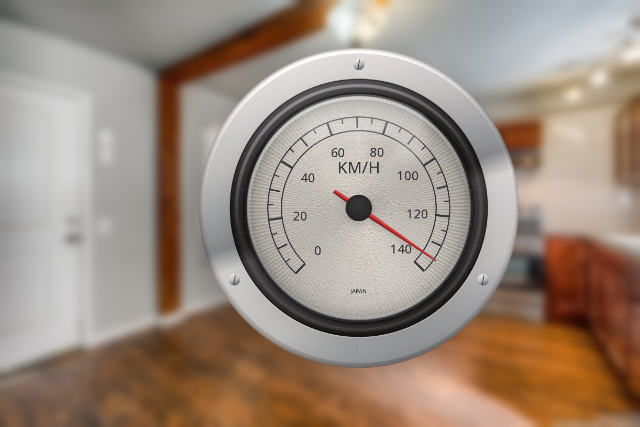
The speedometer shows 135 (km/h)
